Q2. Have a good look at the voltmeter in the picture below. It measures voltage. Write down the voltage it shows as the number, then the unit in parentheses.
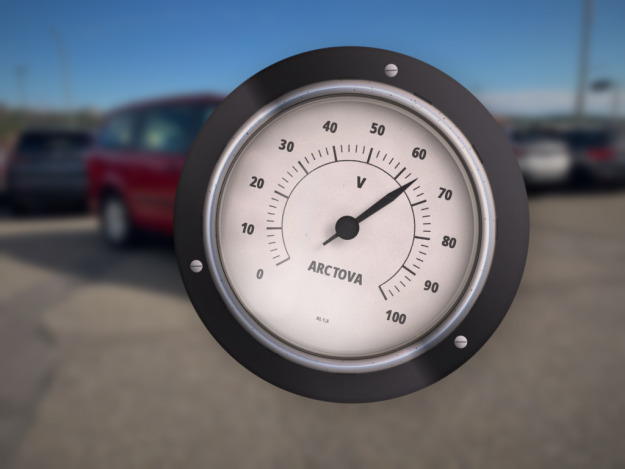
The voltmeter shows 64 (V)
